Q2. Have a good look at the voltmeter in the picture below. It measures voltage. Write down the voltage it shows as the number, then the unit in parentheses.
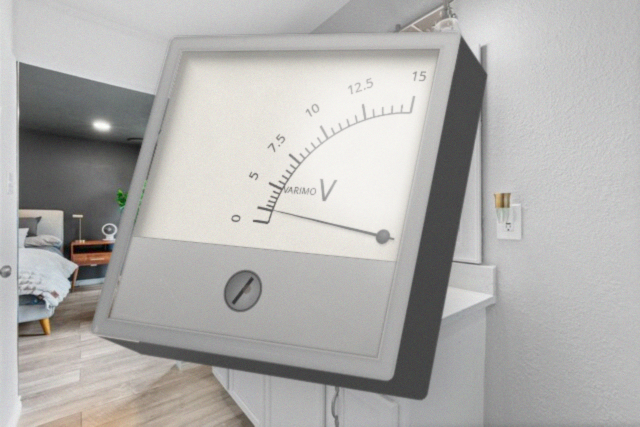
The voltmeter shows 2.5 (V)
